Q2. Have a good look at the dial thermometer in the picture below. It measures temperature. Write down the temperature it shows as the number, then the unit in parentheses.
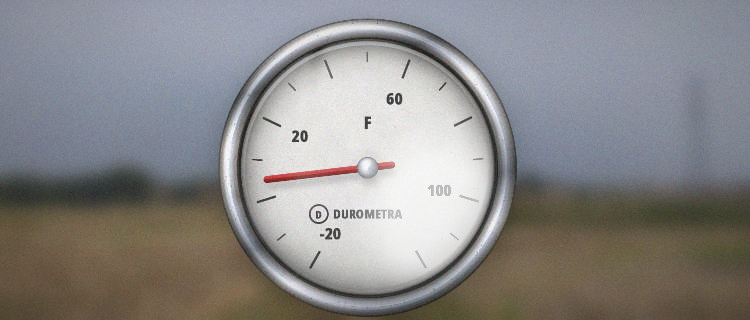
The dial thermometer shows 5 (°F)
